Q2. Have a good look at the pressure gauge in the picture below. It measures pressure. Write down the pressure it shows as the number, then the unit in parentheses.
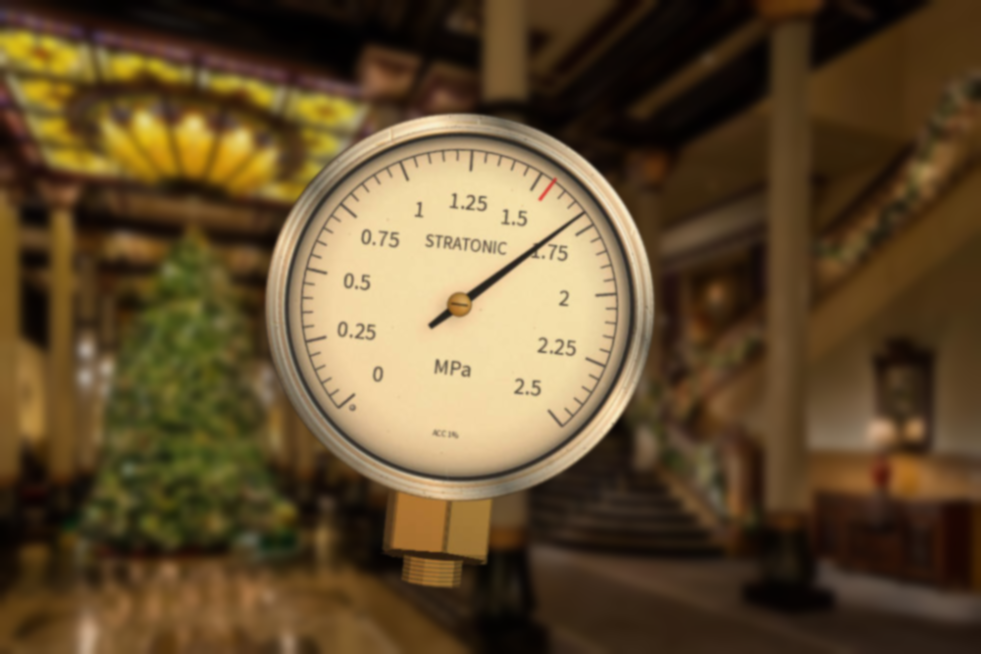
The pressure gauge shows 1.7 (MPa)
